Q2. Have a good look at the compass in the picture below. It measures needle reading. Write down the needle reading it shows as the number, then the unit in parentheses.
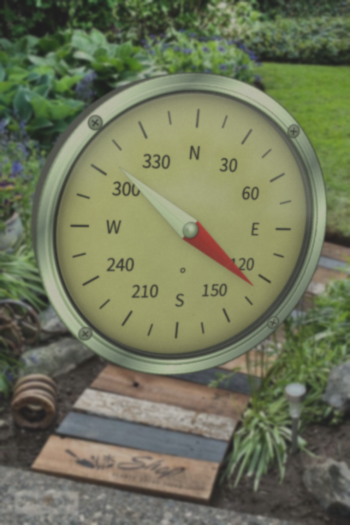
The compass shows 127.5 (°)
